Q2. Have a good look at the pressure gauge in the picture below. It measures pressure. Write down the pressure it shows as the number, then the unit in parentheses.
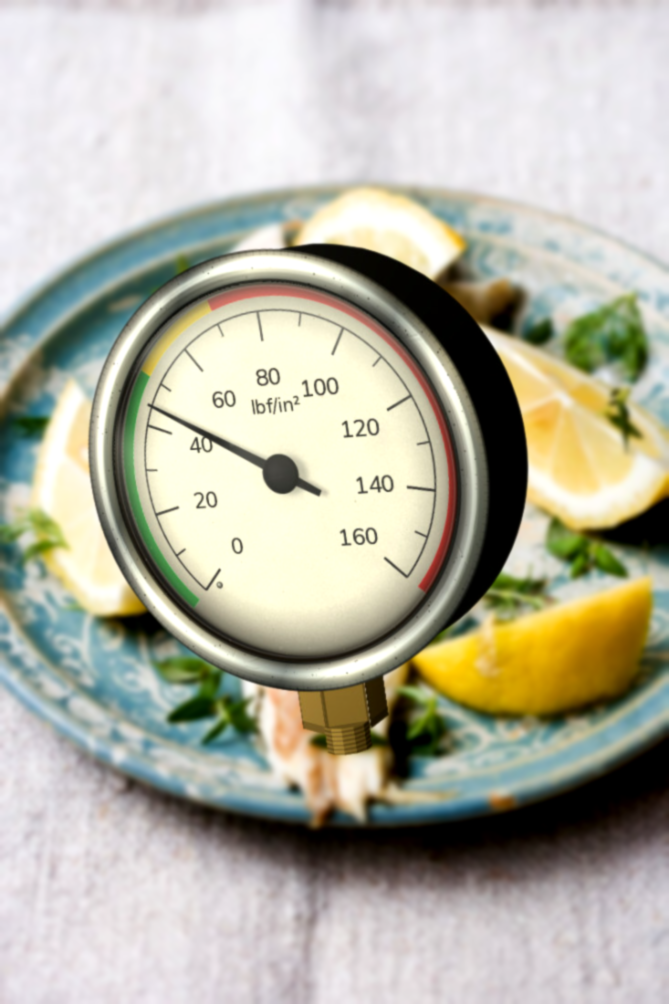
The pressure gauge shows 45 (psi)
